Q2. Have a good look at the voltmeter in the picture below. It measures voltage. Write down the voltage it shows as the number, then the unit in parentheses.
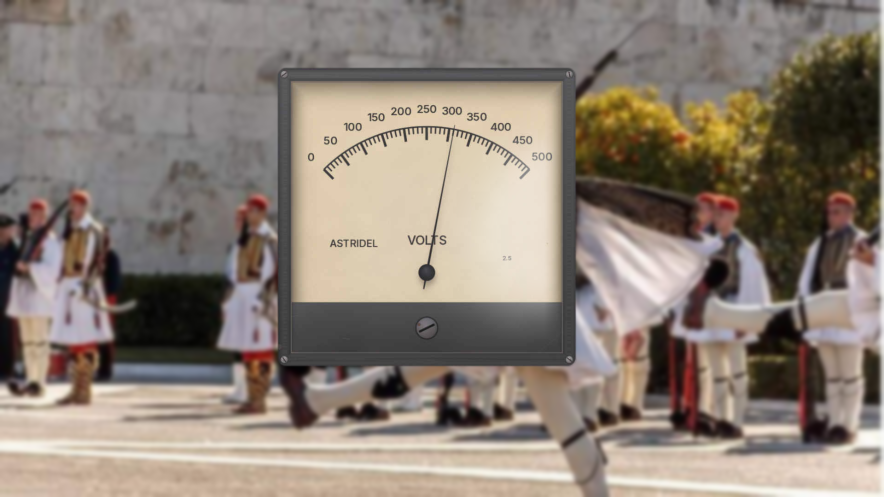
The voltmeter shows 310 (V)
